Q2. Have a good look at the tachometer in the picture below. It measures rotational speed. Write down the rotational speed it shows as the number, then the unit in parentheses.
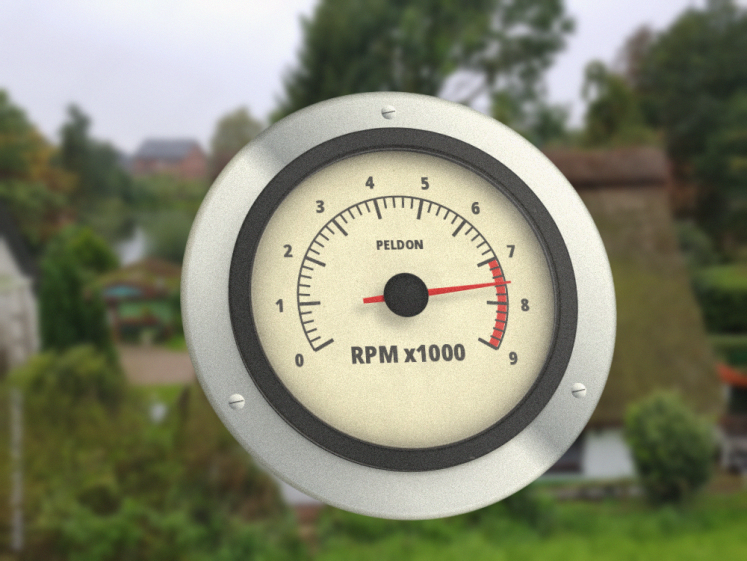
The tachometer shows 7600 (rpm)
